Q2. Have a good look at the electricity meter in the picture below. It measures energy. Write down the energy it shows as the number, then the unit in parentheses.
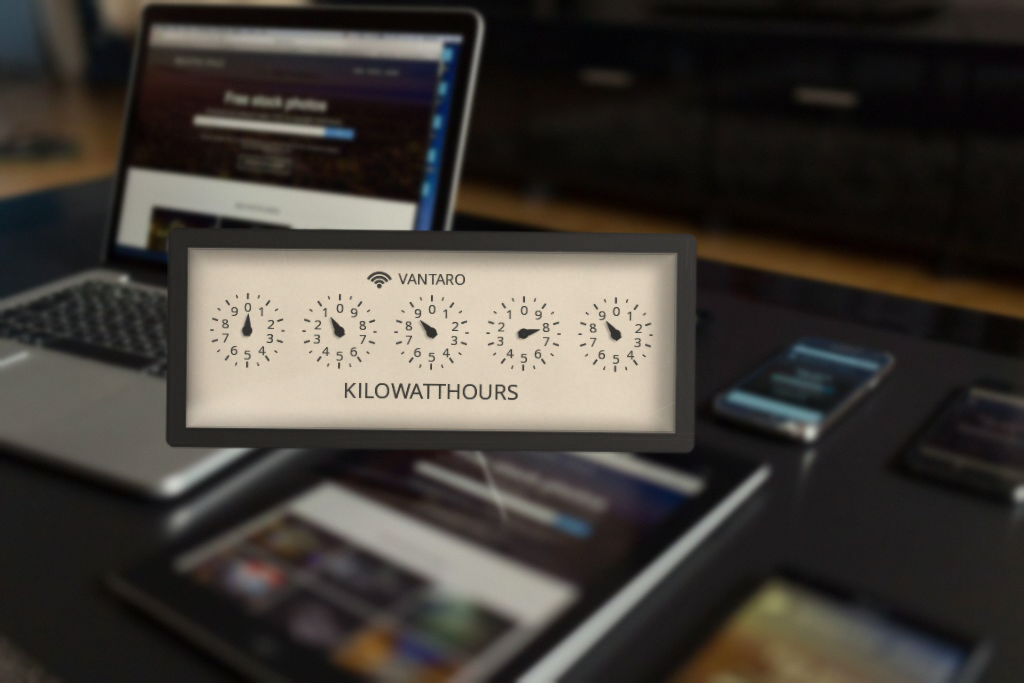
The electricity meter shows 879 (kWh)
